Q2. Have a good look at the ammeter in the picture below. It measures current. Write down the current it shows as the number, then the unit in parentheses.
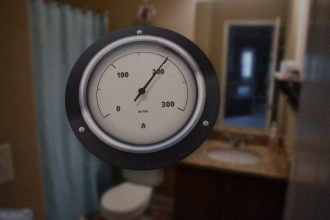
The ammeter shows 200 (A)
